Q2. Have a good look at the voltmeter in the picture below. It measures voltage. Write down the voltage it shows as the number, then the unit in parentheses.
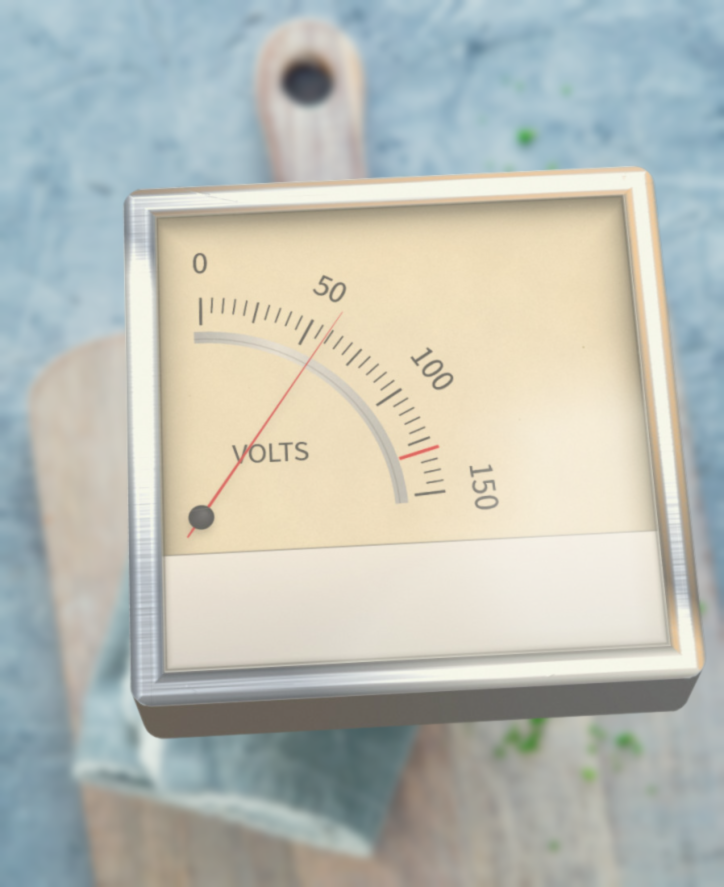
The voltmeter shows 60 (V)
